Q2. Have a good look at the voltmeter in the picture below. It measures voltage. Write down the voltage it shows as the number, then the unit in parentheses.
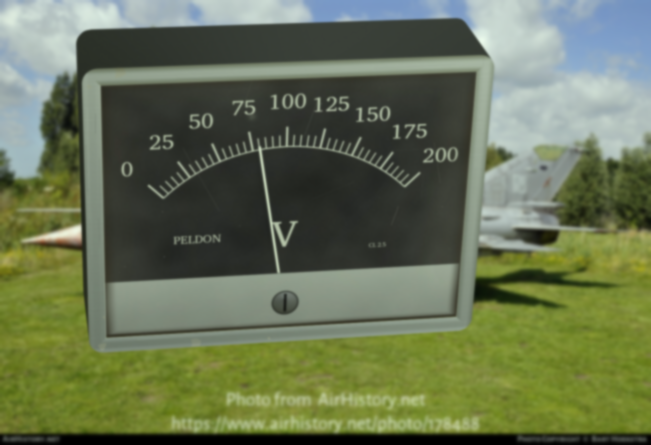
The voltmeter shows 80 (V)
